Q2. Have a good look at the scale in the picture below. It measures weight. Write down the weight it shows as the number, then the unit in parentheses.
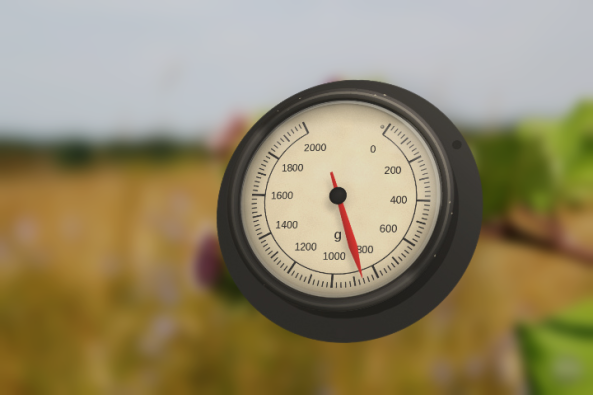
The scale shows 860 (g)
